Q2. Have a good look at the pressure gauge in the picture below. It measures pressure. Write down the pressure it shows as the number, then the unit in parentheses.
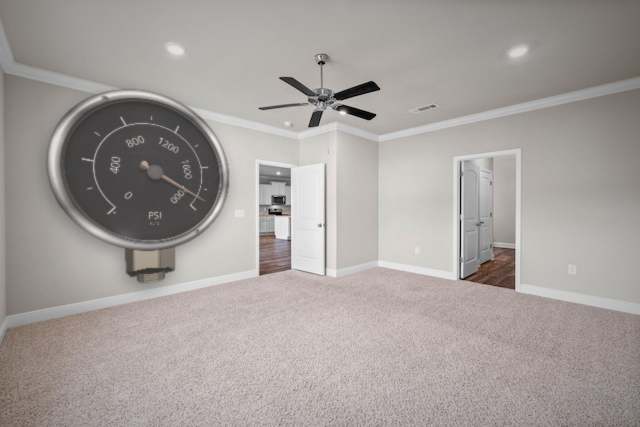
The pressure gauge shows 1900 (psi)
